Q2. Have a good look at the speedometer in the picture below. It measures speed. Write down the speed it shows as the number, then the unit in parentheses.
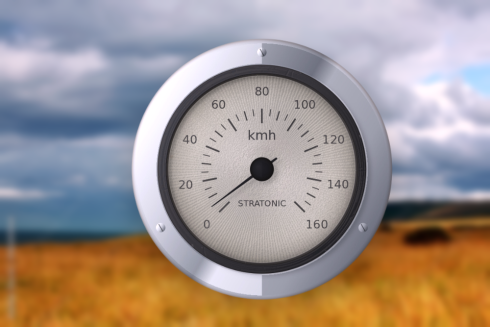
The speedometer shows 5 (km/h)
